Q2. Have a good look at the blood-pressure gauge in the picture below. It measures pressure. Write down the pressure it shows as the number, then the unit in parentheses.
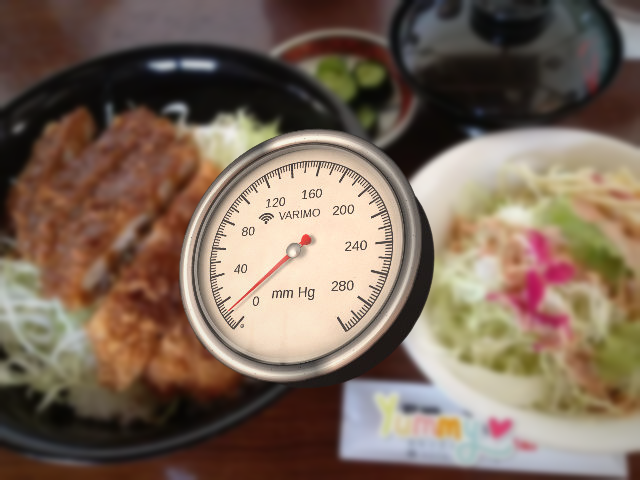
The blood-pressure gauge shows 10 (mmHg)
